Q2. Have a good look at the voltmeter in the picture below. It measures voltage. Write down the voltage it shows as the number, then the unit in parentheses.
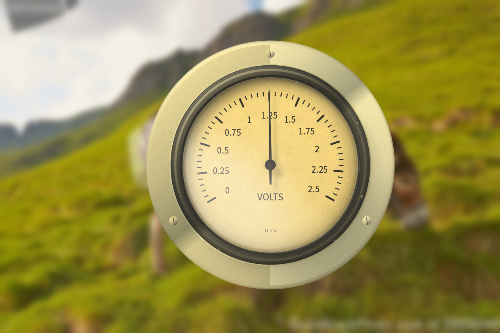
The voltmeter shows 1.25 (V)
